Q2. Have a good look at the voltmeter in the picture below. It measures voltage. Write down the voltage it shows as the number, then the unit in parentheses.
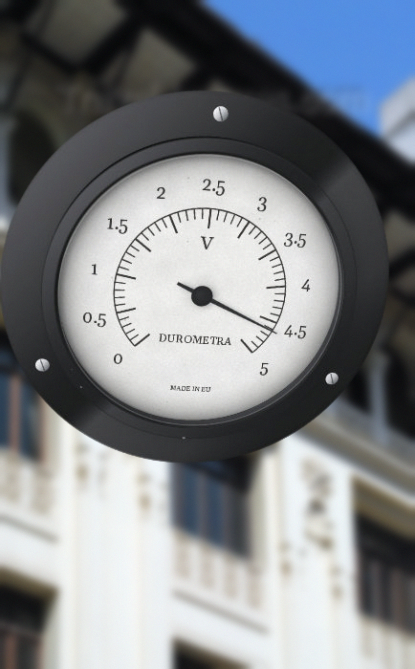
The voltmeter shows 4.6 (V)
